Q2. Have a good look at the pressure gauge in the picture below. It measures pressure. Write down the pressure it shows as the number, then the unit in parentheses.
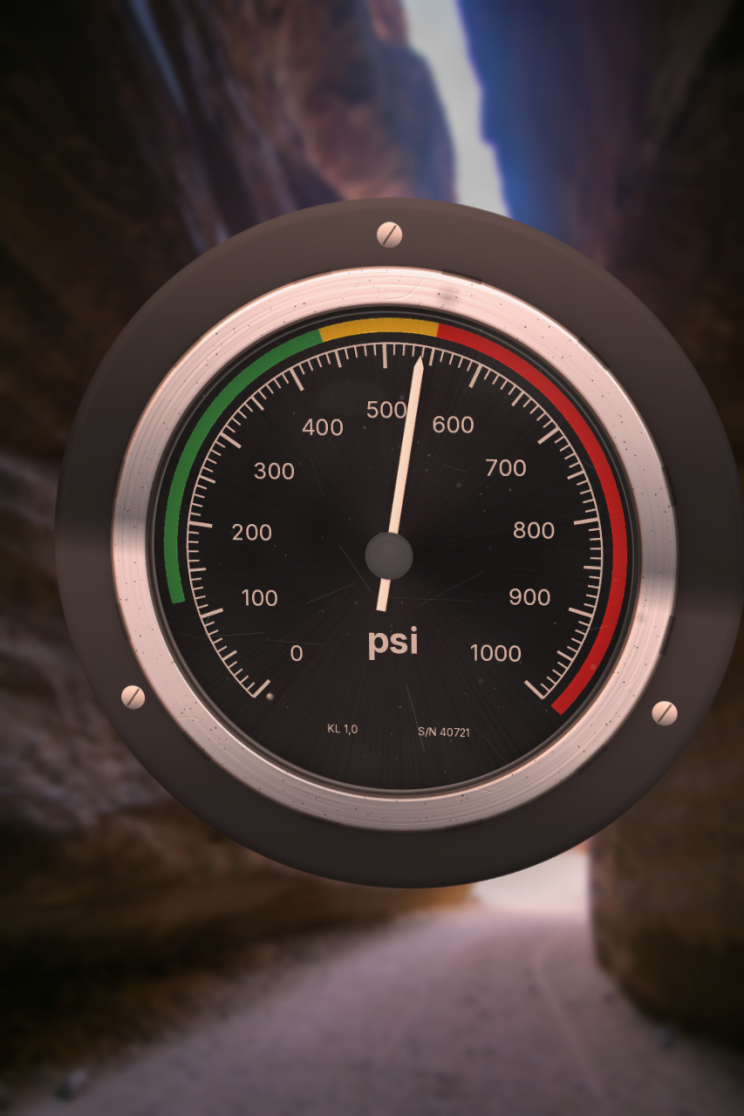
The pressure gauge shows 540 (psi)
